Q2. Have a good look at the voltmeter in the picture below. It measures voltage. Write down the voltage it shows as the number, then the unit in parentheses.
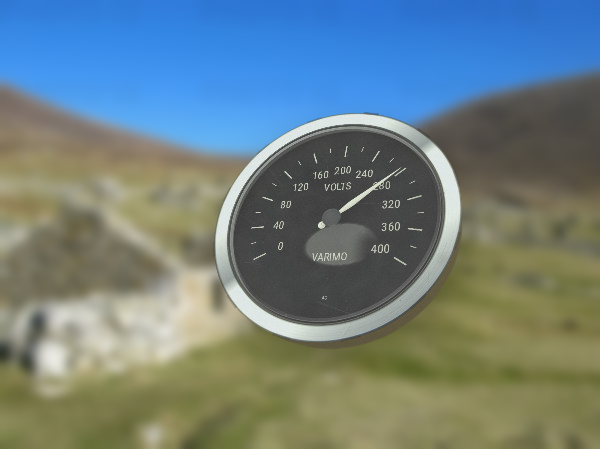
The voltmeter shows 280 (V)
